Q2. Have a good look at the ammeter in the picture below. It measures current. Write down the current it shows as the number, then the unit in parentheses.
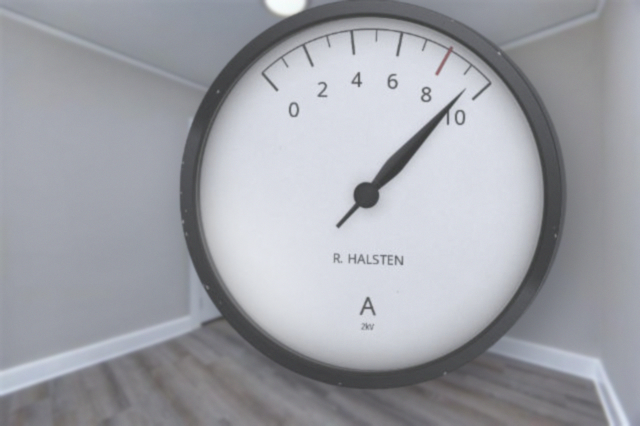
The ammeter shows 9.5 (A)
